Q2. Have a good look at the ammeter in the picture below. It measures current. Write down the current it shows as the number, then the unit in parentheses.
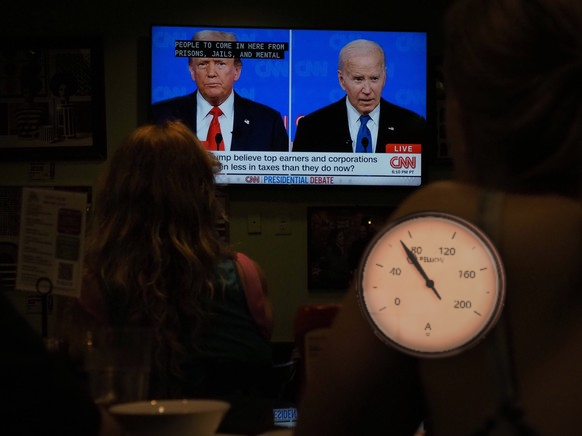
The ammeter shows 70 (A)
